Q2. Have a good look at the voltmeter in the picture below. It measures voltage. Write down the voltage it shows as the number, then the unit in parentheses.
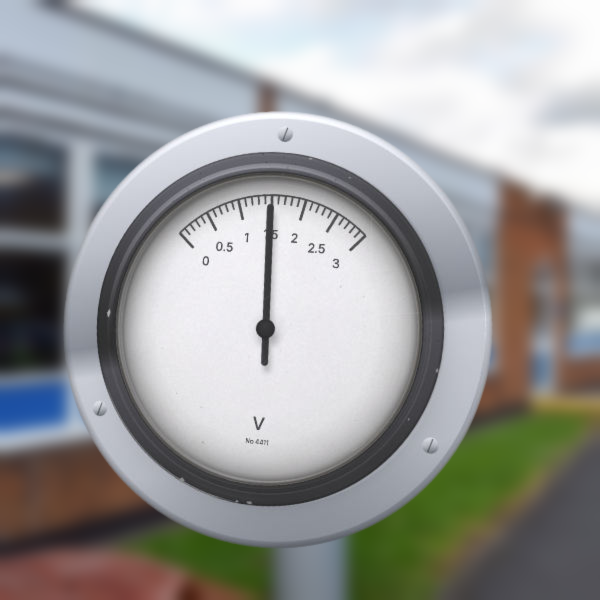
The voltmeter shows 1.5 (V)
